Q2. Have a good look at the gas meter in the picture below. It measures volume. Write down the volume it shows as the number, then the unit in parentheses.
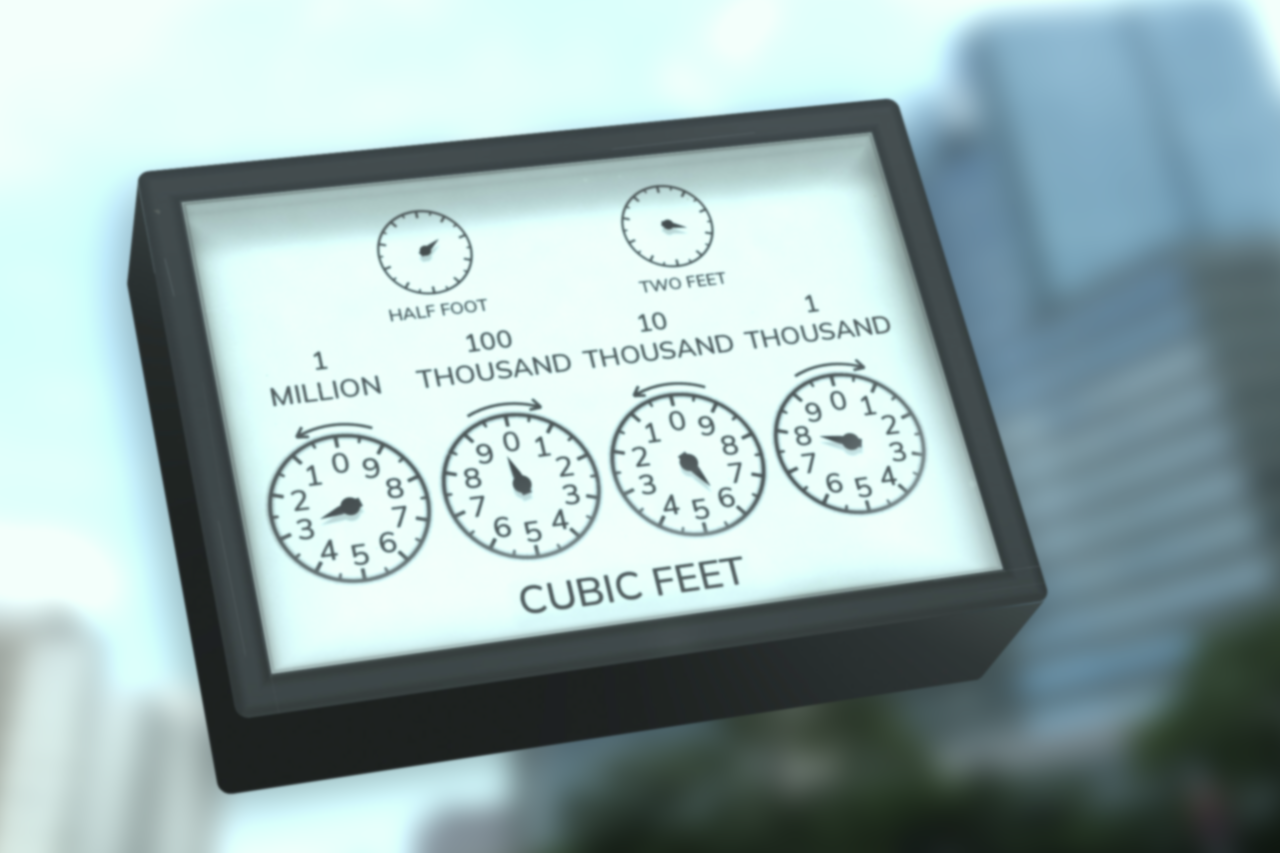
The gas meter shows 295800 (ft³)
